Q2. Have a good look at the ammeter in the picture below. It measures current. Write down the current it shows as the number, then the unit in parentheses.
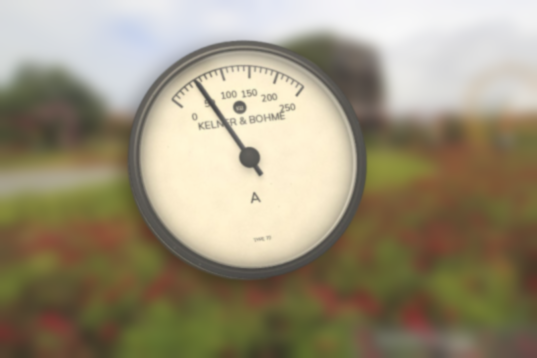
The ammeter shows 50 (A)
